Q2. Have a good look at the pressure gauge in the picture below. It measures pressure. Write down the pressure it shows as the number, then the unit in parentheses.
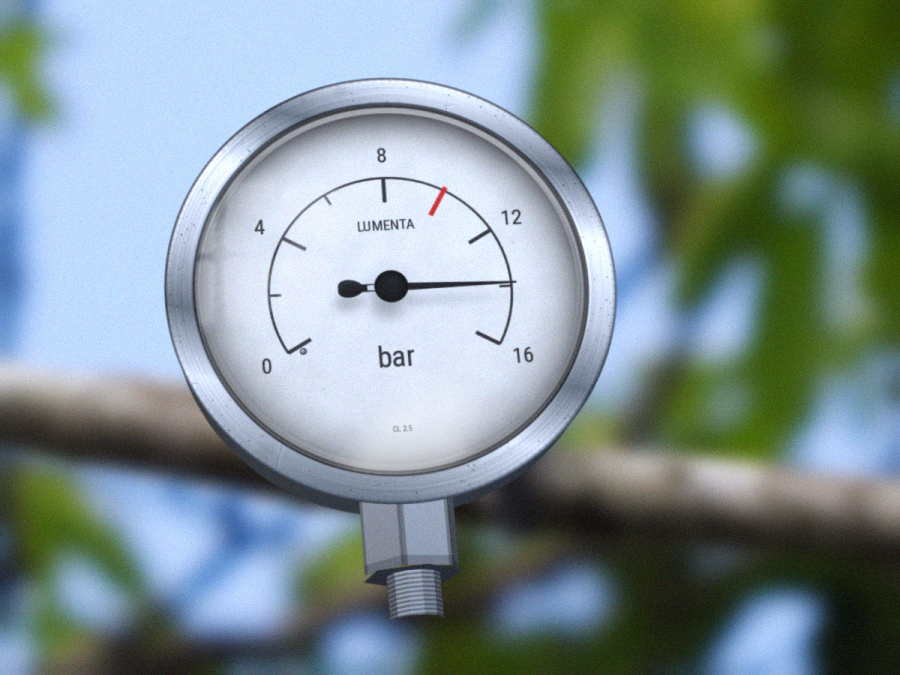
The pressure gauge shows 14 (bar)
